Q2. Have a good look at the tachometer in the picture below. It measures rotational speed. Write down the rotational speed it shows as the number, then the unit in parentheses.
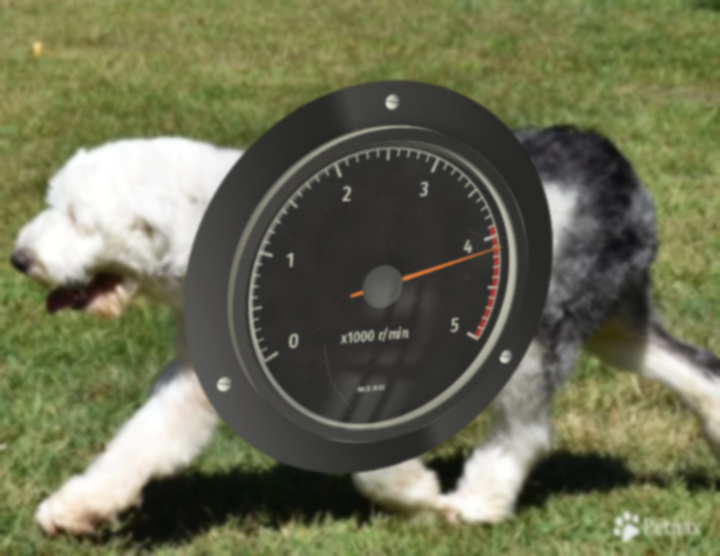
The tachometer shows 4100 (rpm)
